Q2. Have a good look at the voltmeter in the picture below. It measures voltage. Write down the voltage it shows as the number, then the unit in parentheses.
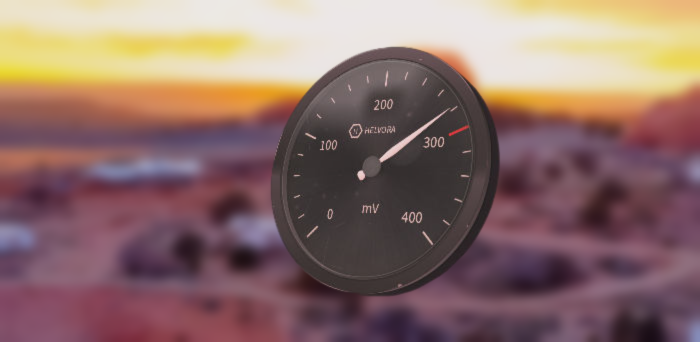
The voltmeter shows 280 (mV)
